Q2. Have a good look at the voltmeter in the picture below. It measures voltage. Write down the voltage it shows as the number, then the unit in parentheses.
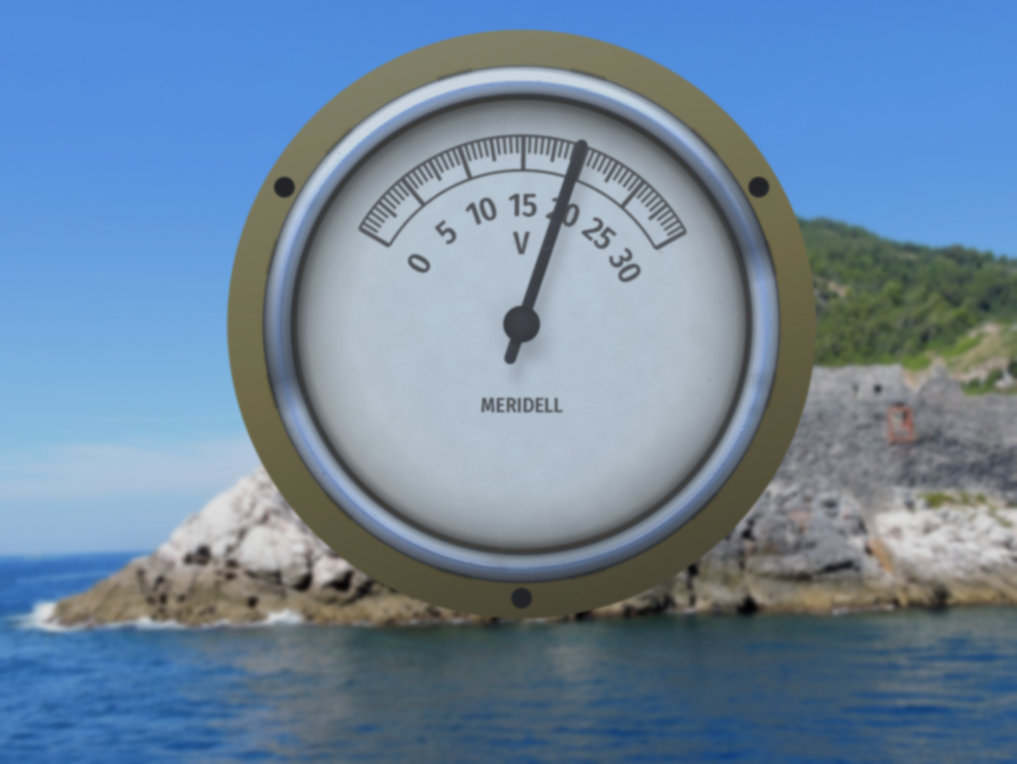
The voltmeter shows 19.5 (V)
